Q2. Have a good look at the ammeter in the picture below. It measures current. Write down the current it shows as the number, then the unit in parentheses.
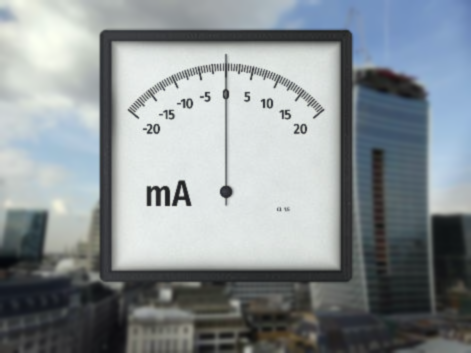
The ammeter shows 0 (mA)
